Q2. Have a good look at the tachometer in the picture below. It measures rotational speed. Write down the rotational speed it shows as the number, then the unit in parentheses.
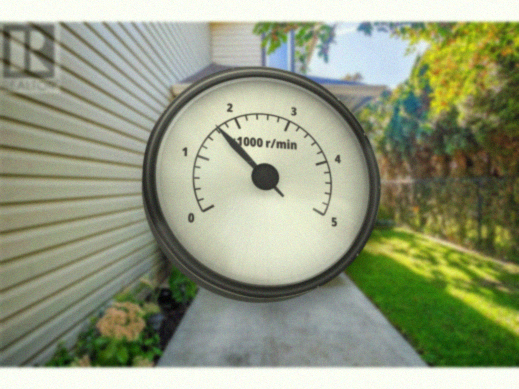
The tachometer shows 1600 (rpm)
